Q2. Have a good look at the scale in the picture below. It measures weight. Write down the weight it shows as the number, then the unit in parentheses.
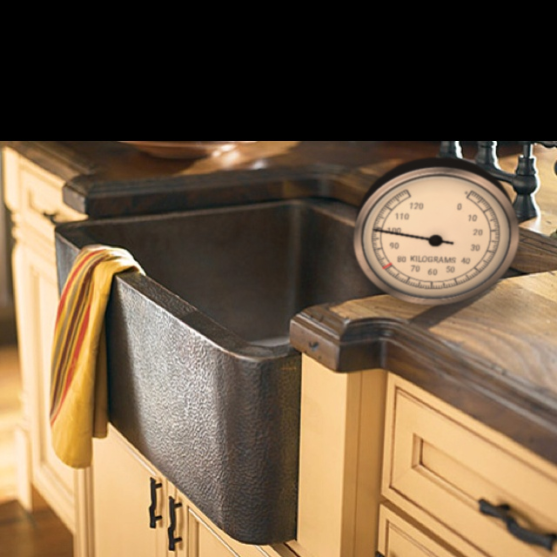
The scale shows 100 (kg)
